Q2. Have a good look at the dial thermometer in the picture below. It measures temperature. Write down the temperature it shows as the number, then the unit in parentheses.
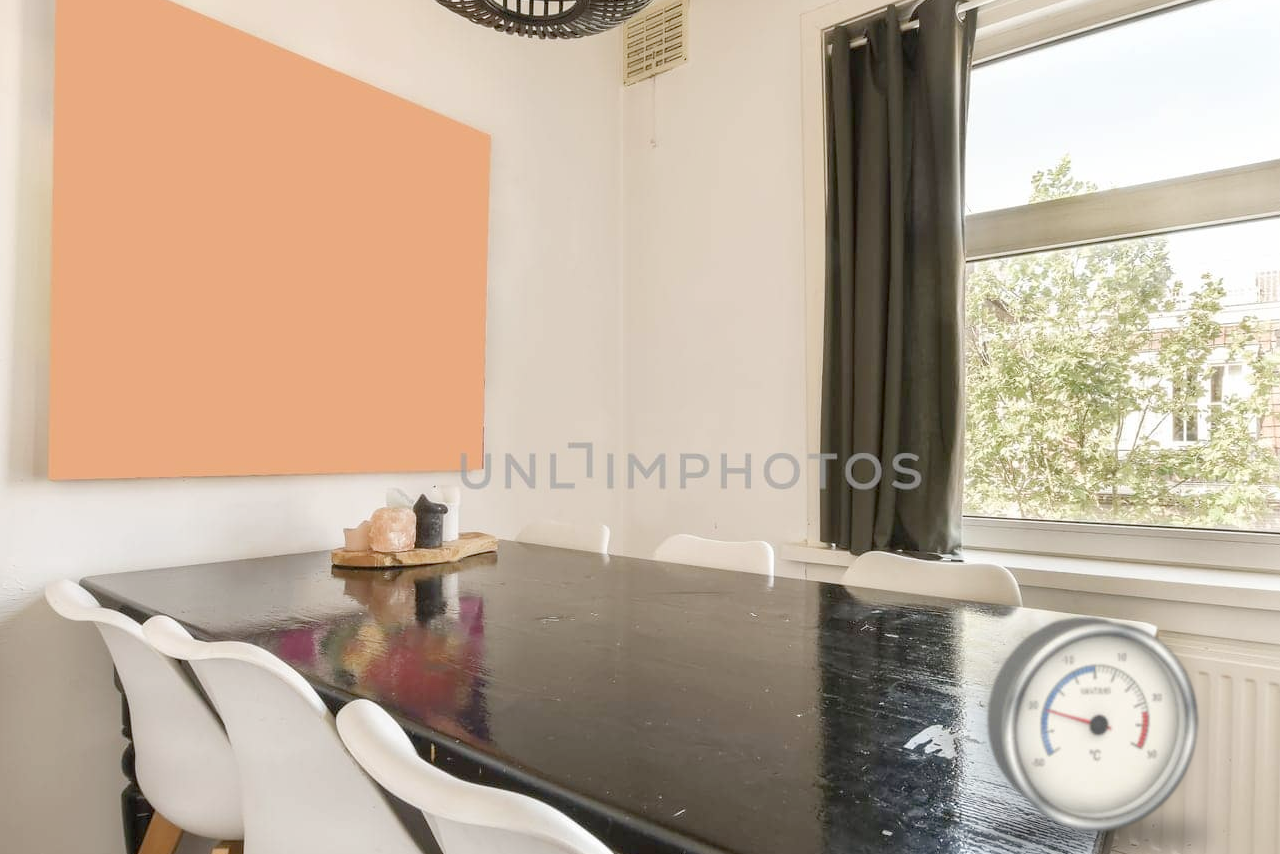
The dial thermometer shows -30 (°C)
